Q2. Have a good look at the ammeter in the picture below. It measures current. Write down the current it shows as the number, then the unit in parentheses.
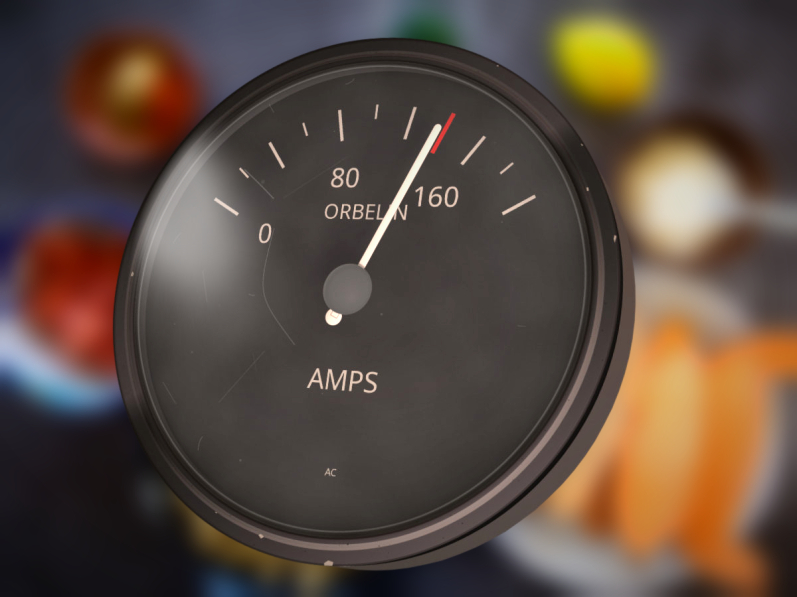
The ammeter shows 140 (A)
